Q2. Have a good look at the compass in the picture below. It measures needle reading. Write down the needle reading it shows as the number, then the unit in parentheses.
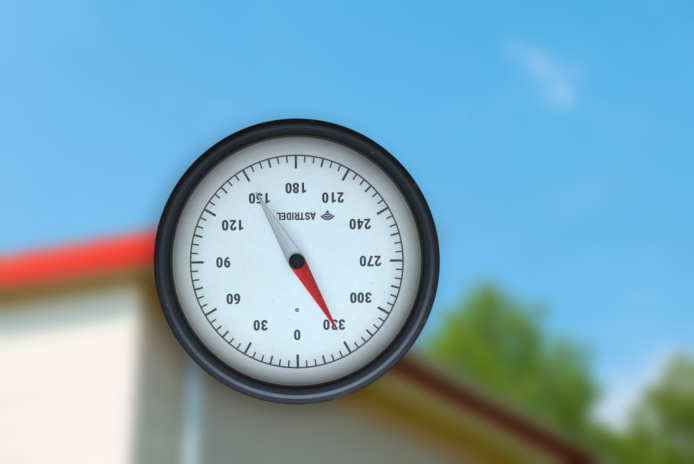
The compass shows 330 (°)
